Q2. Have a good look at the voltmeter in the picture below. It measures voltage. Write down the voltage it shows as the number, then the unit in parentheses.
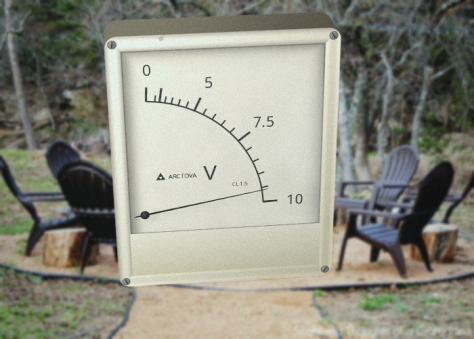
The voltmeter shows 9.5 (V)
